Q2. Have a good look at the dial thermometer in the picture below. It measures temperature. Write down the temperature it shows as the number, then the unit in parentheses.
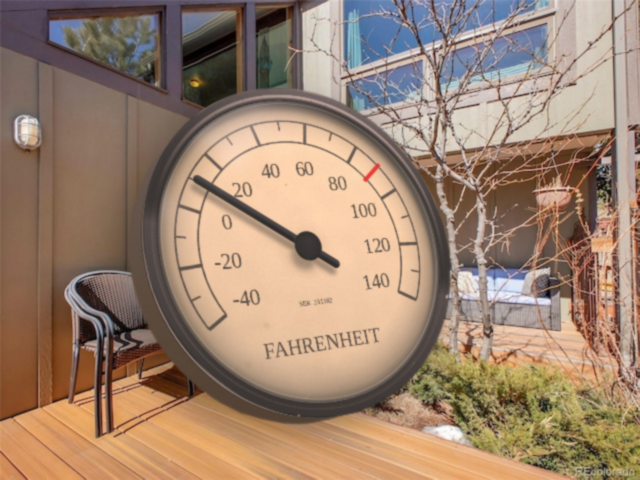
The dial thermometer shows 10 (°F)
